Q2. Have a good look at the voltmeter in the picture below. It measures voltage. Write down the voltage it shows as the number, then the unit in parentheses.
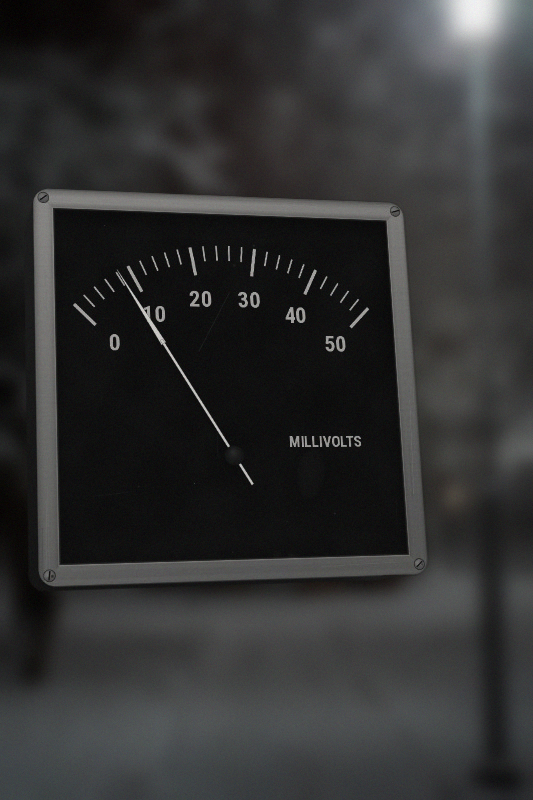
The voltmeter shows 8 (mV)
